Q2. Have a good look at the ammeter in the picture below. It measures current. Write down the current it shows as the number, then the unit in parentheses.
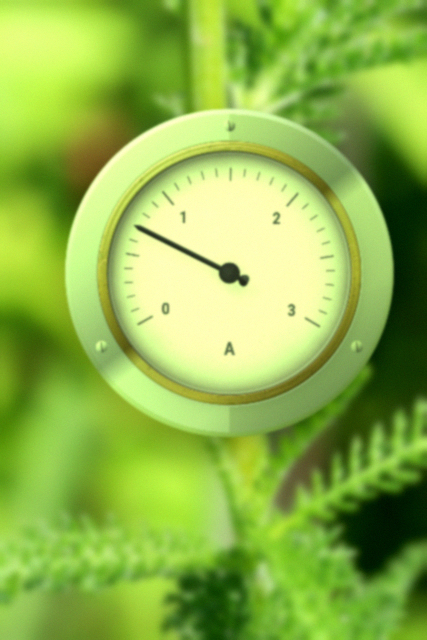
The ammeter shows 0.7 (A)
